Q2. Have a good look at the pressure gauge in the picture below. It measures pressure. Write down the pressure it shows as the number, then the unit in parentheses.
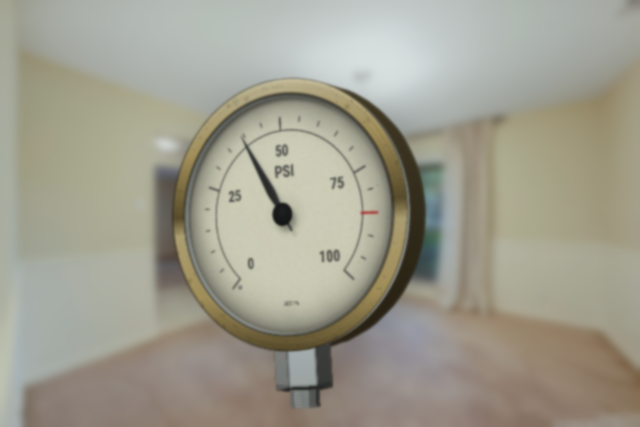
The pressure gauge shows 40 (psi)
